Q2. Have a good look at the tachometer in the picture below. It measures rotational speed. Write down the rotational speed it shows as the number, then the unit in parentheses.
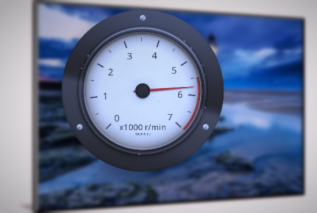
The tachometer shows 5750 (rpm)
